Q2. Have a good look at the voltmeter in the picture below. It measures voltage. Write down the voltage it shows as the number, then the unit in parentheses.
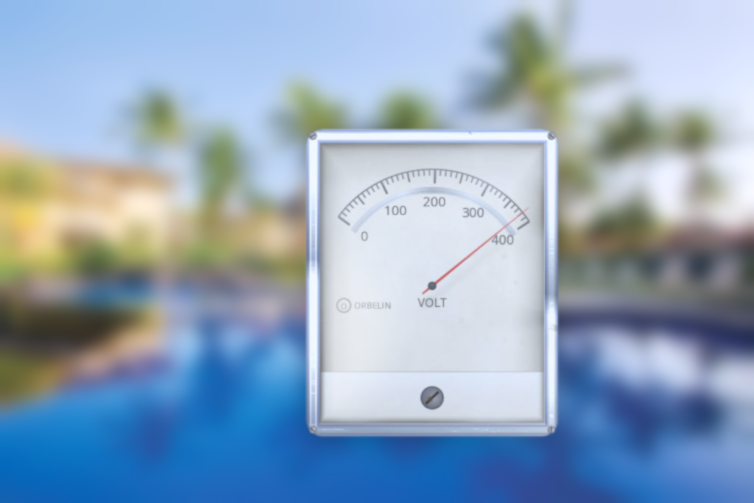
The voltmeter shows 380 (V)
